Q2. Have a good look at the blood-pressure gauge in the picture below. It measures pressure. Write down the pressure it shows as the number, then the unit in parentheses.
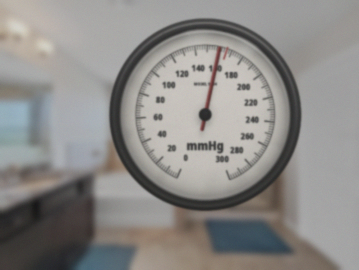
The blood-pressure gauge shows 160 (mmHg)
